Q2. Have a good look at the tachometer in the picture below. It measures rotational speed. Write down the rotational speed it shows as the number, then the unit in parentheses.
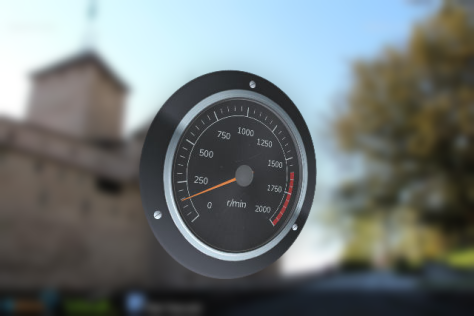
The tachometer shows 150 (rpm)
